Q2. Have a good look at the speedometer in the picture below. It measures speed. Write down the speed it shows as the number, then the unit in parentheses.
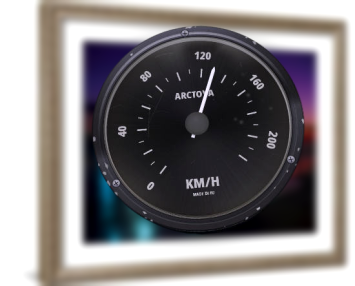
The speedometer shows 130 (km/h)
